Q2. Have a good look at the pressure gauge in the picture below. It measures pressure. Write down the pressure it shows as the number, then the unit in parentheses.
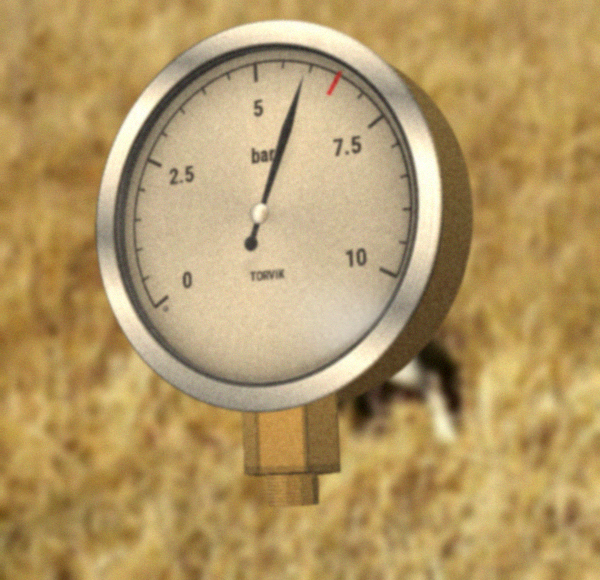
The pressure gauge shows 6 (bar)
